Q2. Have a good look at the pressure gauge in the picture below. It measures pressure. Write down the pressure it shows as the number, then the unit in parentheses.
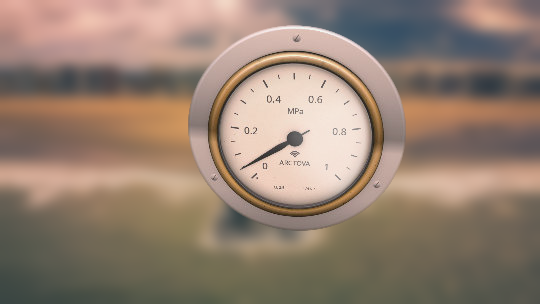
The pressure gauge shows 0.05 (MPa)
